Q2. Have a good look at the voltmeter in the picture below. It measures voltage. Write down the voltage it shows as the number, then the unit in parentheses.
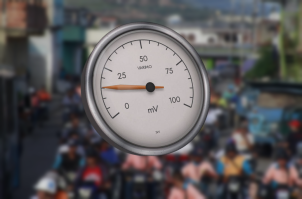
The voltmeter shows 15 (mV)
